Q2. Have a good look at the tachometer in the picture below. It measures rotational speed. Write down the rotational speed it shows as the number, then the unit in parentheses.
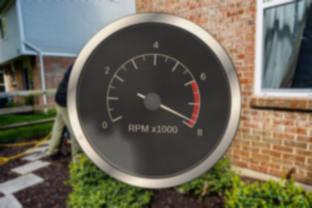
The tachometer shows 7750 (rpm)
